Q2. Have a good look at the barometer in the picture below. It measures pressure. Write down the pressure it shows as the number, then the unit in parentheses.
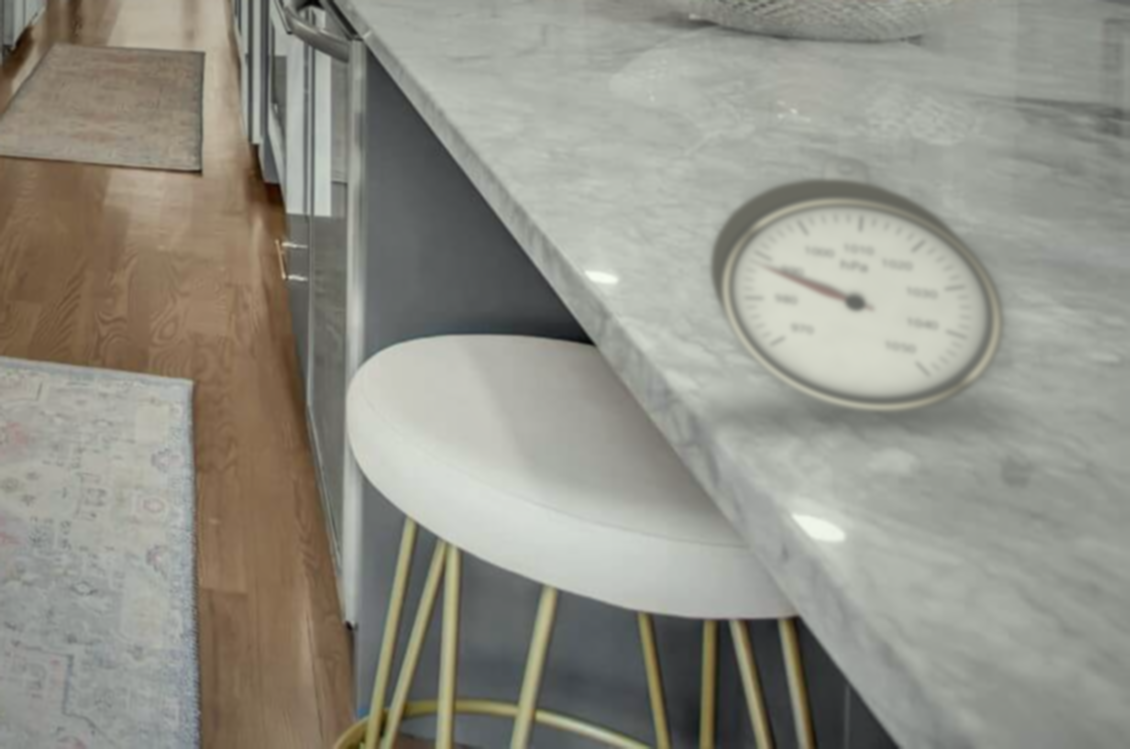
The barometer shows 988 (hPa)
